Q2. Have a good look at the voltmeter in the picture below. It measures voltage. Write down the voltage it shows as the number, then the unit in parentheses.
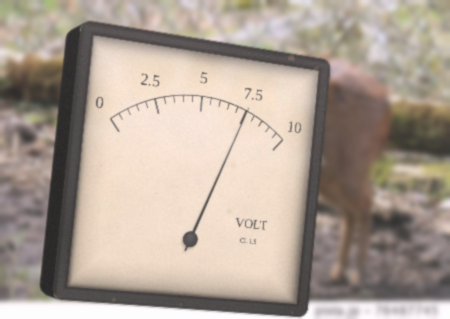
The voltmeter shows 7.5 (V)
